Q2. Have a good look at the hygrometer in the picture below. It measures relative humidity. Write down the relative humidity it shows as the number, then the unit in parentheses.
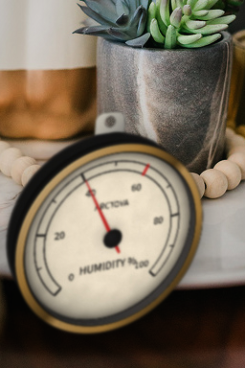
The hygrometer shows 40 (%)
